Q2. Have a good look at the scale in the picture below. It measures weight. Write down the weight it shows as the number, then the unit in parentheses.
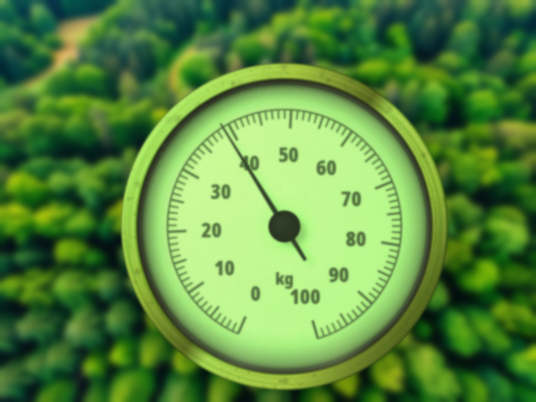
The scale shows 39 (kg)
